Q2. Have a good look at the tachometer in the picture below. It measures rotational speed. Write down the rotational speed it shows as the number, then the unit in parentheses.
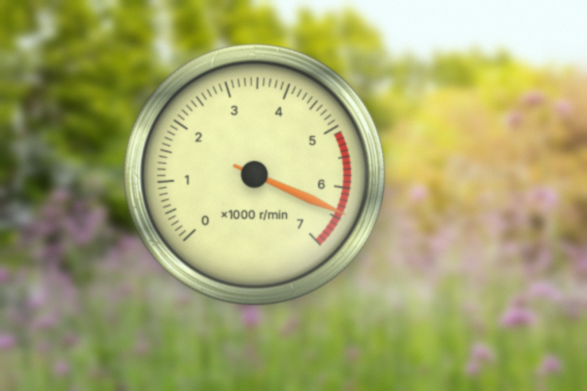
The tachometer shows 6400 (rpm)
